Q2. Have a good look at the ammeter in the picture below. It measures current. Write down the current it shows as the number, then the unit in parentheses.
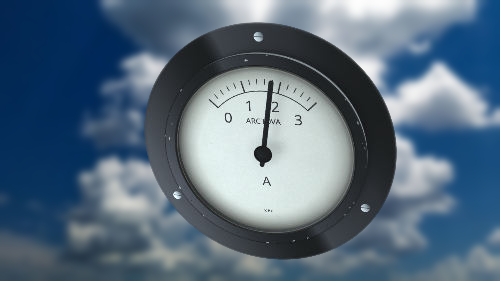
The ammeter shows 1.8 (A)
